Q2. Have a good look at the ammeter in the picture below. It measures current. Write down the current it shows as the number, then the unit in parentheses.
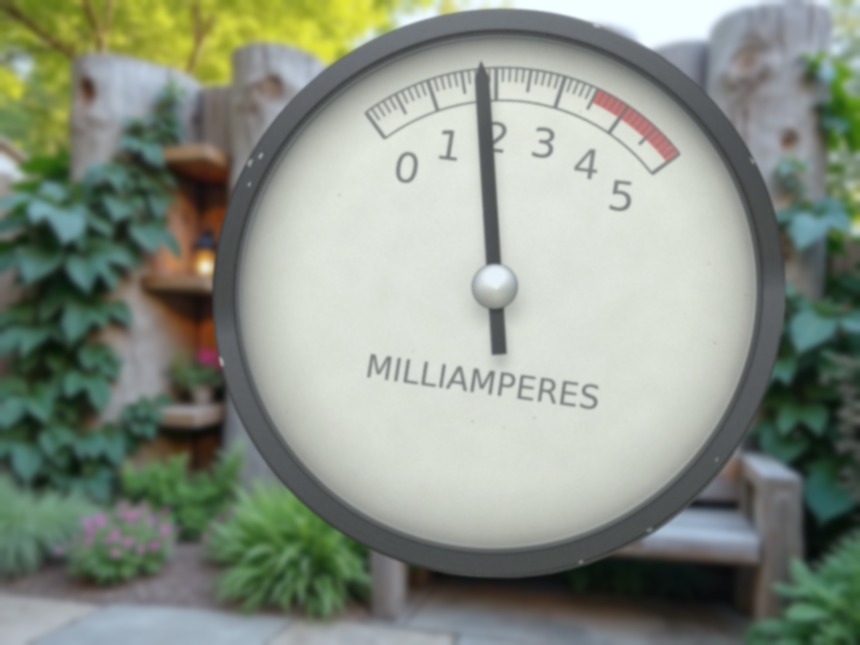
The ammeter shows 1.8 (mA)
